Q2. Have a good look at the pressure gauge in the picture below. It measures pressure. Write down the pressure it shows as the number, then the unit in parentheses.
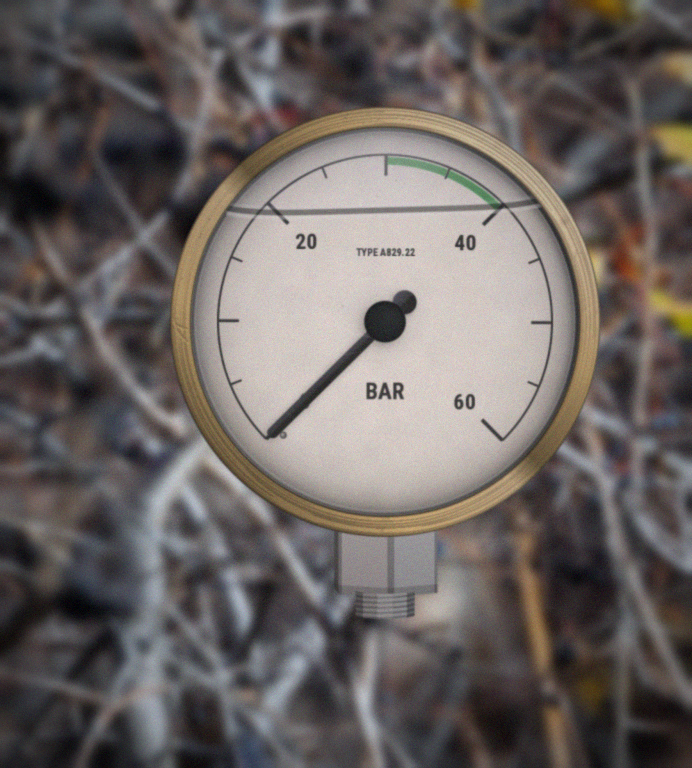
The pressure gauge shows 0 (bar)
